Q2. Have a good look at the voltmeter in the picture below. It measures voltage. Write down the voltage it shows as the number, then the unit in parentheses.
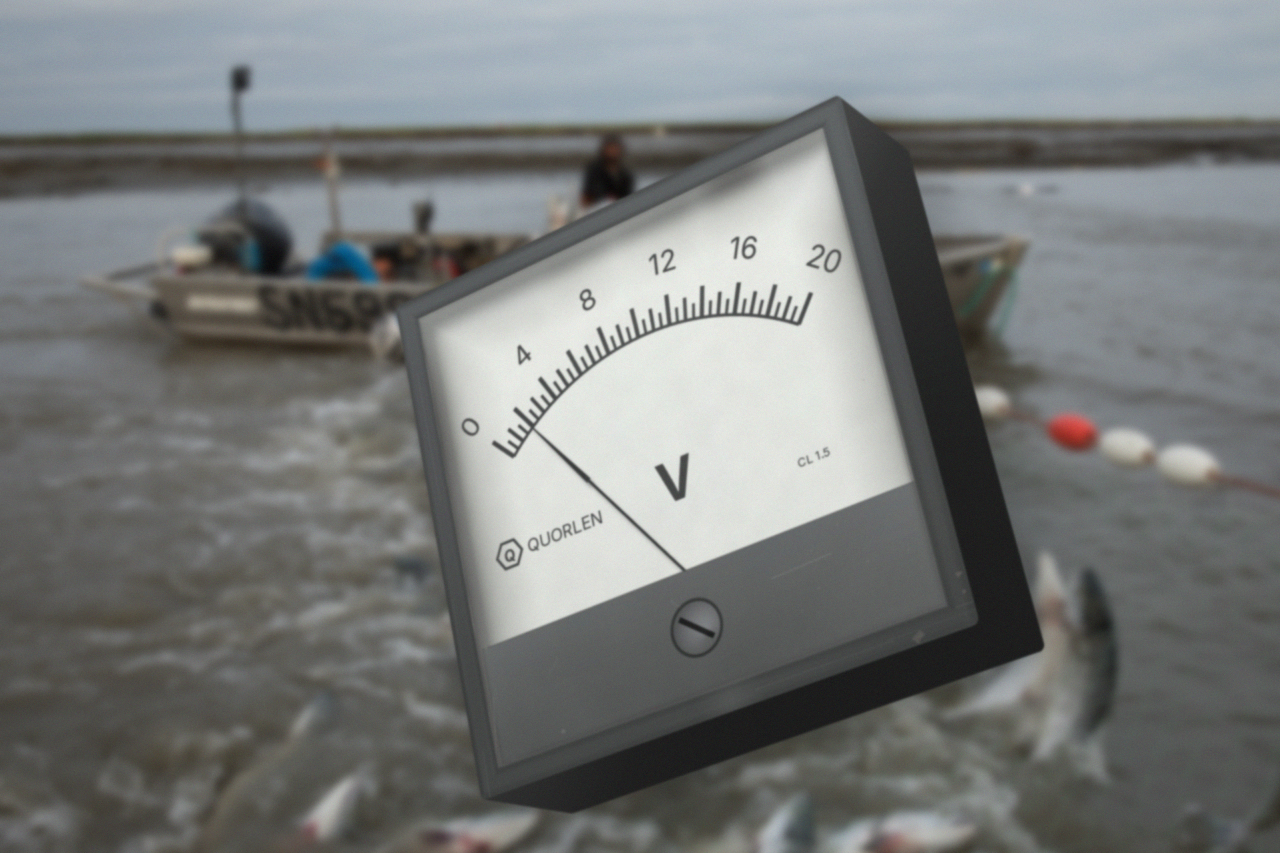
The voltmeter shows 2 (V)
